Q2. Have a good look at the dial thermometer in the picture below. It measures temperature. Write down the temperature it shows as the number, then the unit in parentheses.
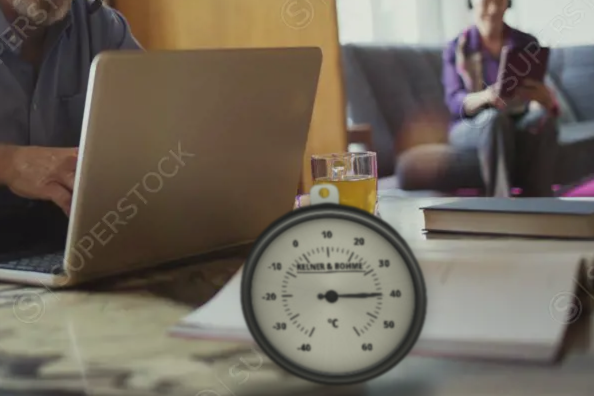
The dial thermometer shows 40 (°C)
